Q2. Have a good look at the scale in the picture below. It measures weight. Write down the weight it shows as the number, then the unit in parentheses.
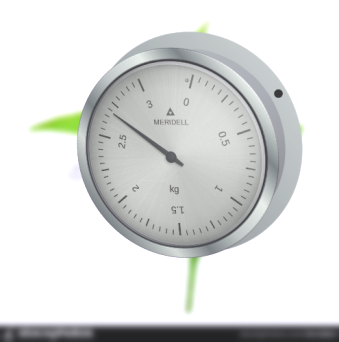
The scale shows 2.7 (kg)
